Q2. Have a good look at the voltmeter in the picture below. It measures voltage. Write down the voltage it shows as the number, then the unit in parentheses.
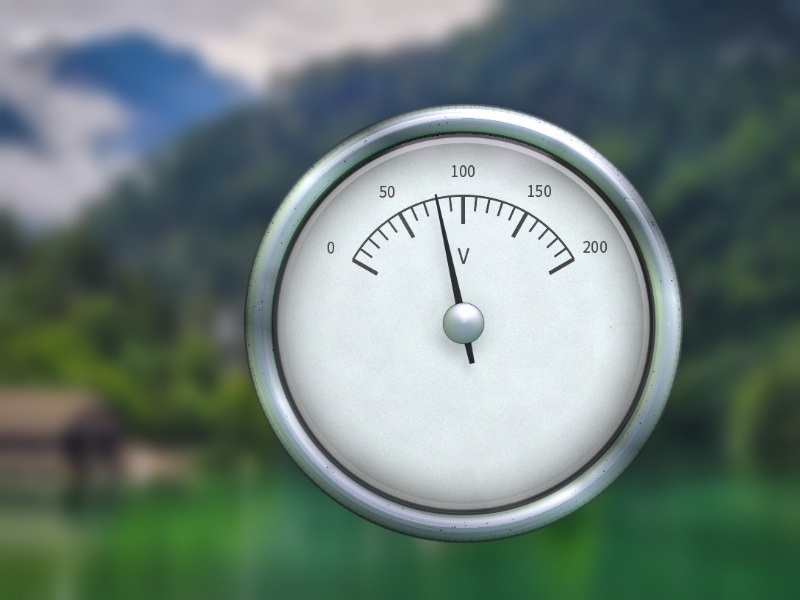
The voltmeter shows 80 (V)
